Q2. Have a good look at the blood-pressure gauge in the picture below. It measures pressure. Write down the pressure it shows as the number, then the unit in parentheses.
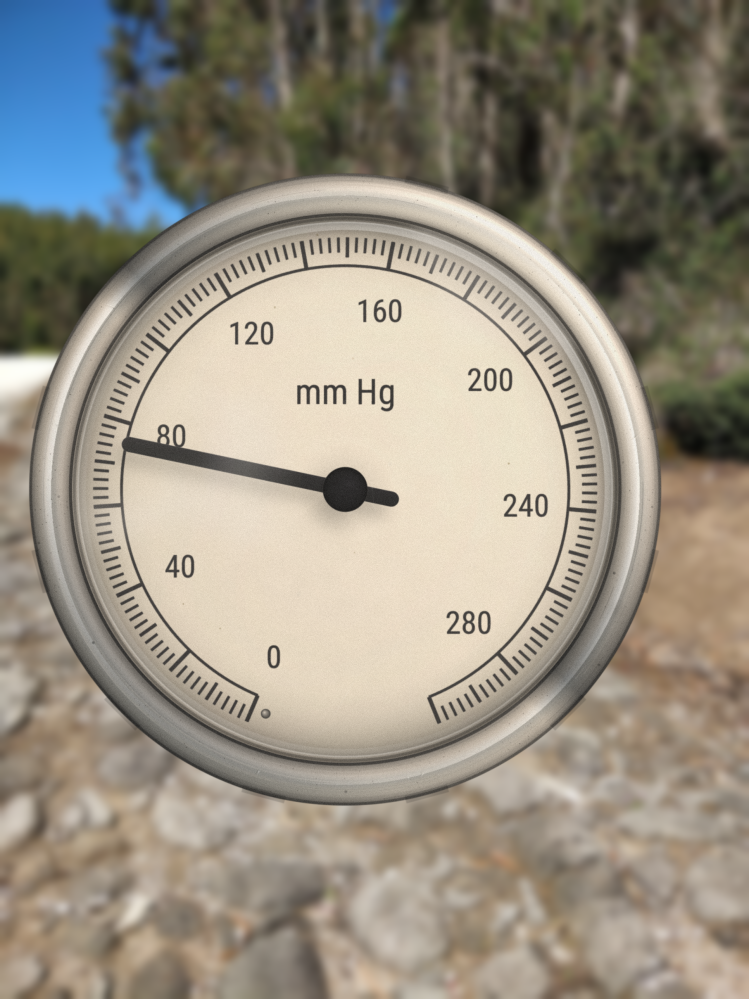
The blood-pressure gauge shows 75 (mmHg)
